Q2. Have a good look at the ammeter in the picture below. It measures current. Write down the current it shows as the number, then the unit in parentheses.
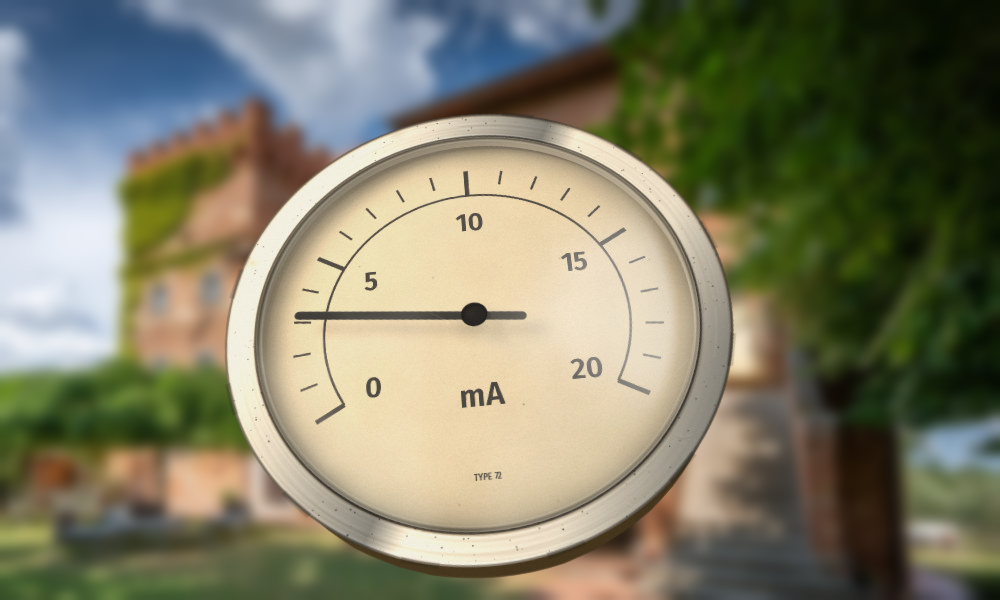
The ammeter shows 3 (mA)
